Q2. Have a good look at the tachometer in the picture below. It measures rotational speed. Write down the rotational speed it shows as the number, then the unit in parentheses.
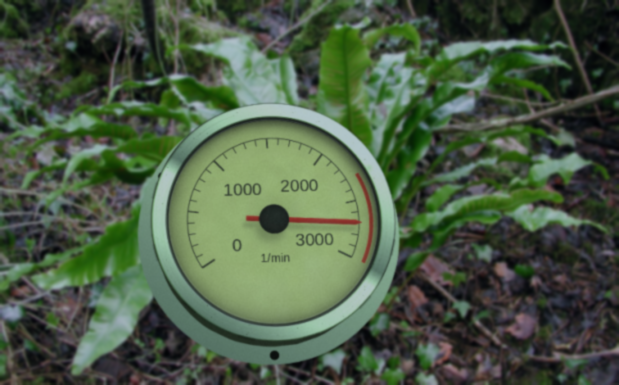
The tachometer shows 2700 (rpm)
